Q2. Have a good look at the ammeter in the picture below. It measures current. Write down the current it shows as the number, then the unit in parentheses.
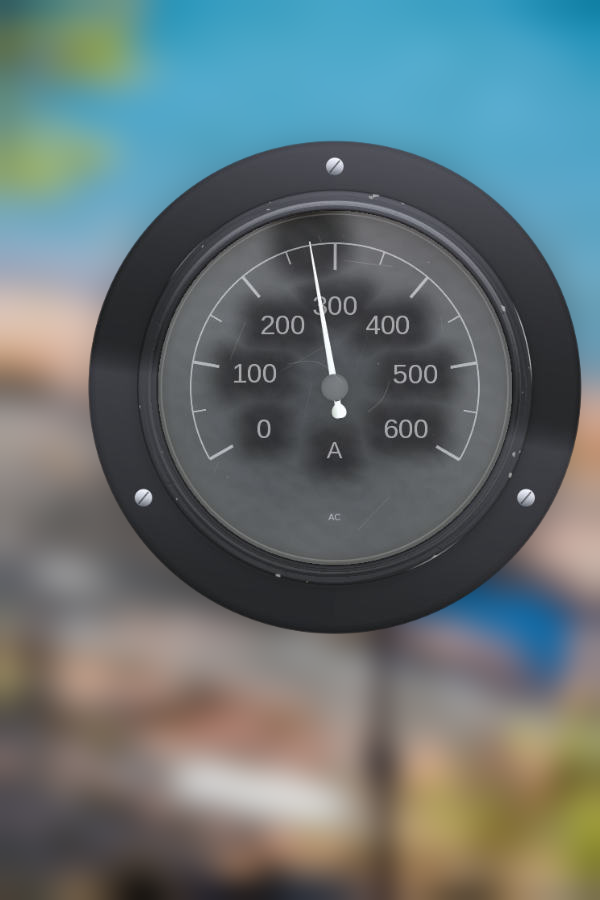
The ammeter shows 275 (A)
